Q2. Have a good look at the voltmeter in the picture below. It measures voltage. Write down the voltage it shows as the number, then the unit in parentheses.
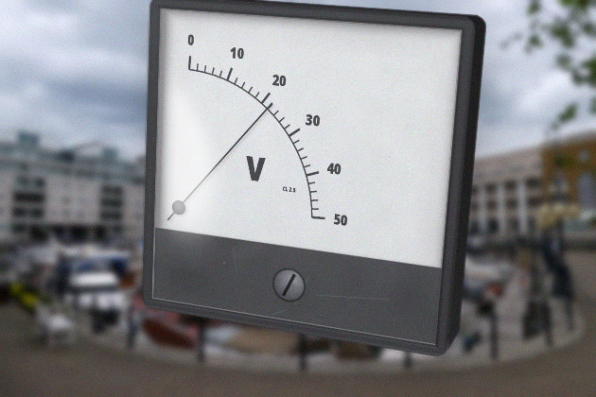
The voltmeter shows 22 (V)
